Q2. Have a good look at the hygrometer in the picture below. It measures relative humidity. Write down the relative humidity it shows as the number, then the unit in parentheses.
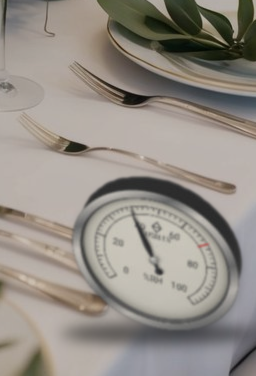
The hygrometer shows 40 (%)
